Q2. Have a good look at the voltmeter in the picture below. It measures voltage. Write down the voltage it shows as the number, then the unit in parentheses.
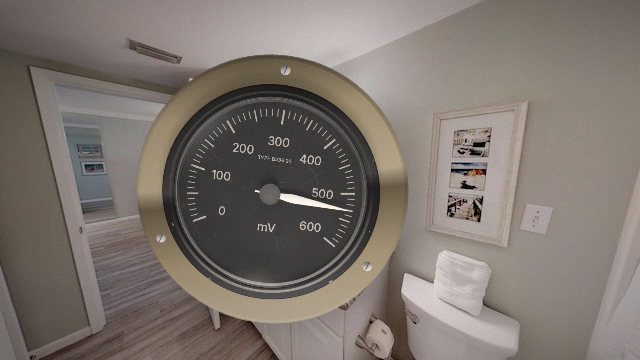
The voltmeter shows 530 (mV)
